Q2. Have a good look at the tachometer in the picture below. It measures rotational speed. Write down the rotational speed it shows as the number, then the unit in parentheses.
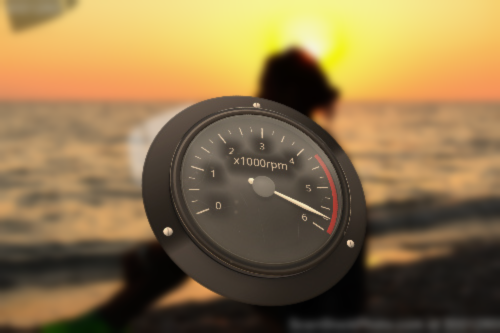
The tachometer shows 5750 (rpm)
